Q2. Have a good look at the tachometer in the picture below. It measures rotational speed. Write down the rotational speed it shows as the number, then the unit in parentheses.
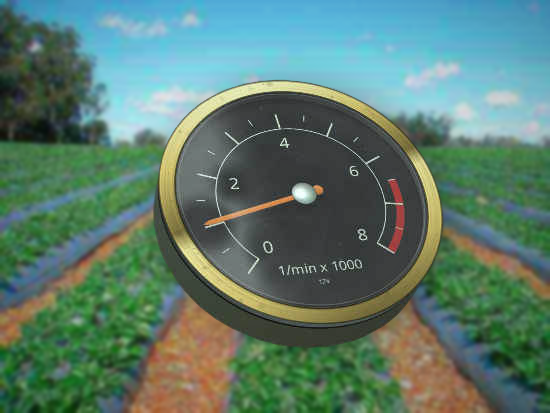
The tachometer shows 1000 (rpm)
